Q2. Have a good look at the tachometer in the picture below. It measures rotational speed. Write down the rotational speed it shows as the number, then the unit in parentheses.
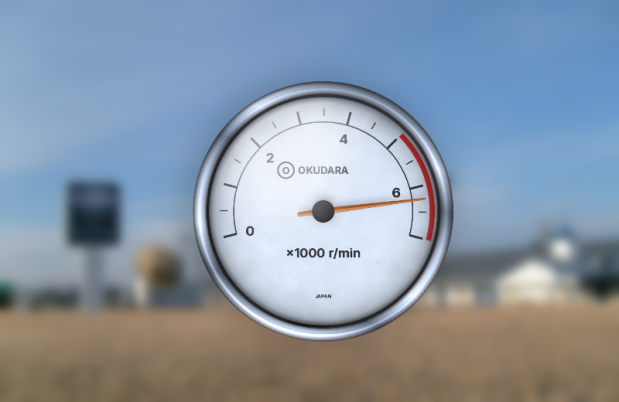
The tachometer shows 6250 (rpm)
